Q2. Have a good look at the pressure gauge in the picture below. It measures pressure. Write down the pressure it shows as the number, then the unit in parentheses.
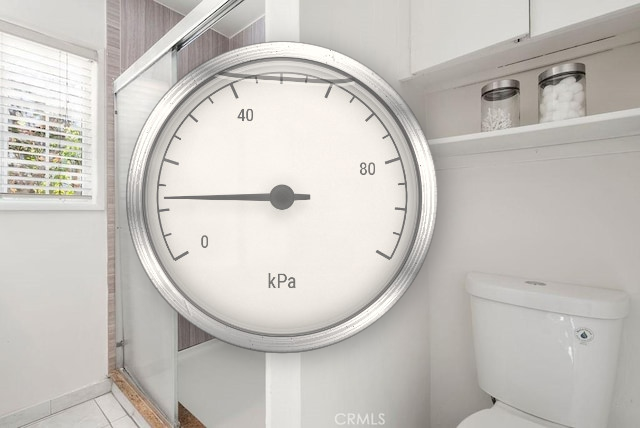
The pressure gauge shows 12.5 (kPa)
